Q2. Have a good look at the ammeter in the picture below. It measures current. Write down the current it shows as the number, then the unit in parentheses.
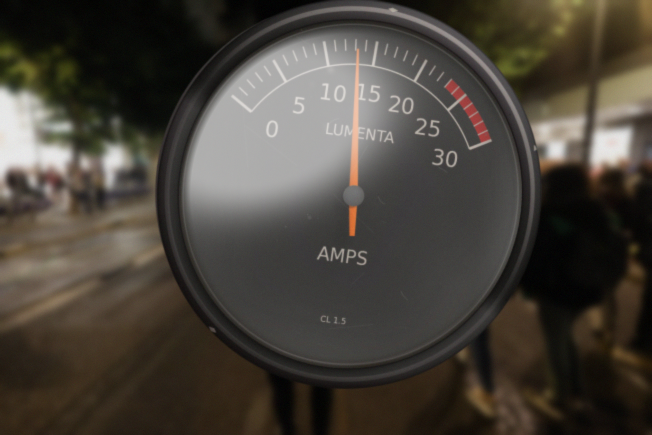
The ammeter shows 13 (A)
